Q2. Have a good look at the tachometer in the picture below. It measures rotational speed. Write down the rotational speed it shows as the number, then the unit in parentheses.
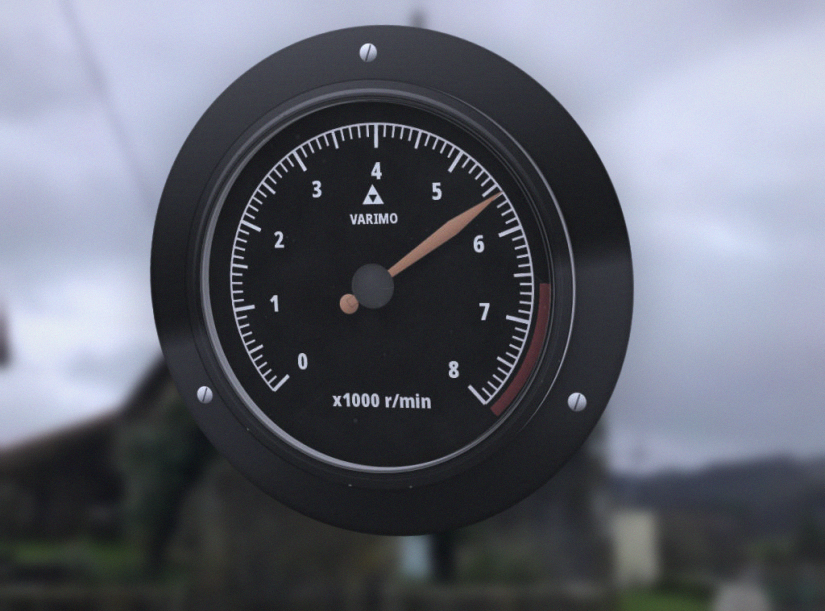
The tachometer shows 5600 (rpm)
